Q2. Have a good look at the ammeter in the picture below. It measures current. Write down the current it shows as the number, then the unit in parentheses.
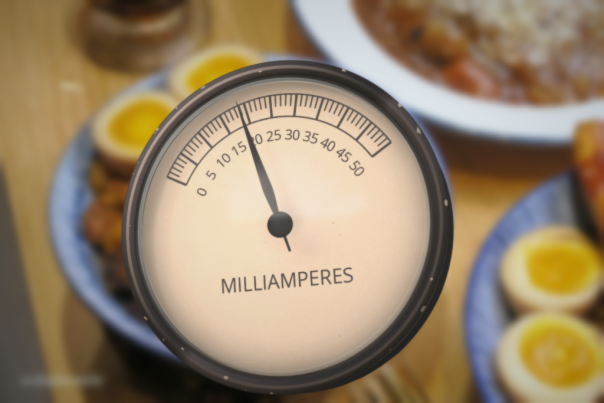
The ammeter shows 19 (mA)
